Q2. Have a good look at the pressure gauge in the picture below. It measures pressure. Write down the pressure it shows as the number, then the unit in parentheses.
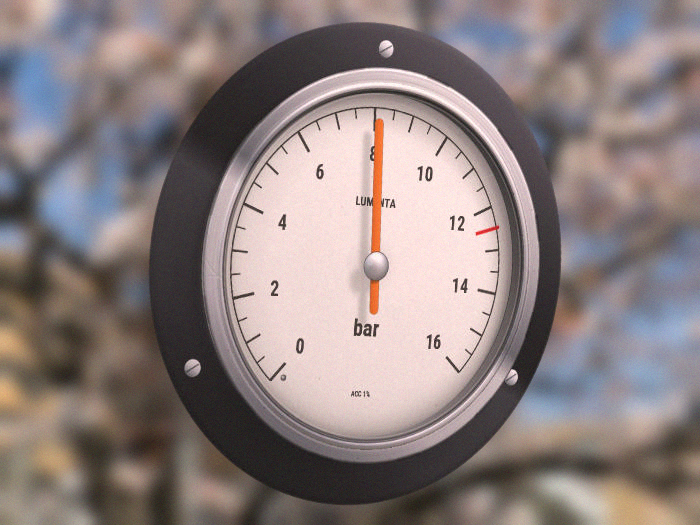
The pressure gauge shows 8 (bar)
